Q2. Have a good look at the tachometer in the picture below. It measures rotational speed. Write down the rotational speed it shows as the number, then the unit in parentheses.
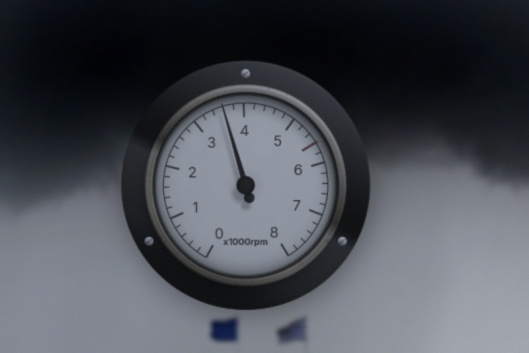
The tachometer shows 3600 (rpm)
